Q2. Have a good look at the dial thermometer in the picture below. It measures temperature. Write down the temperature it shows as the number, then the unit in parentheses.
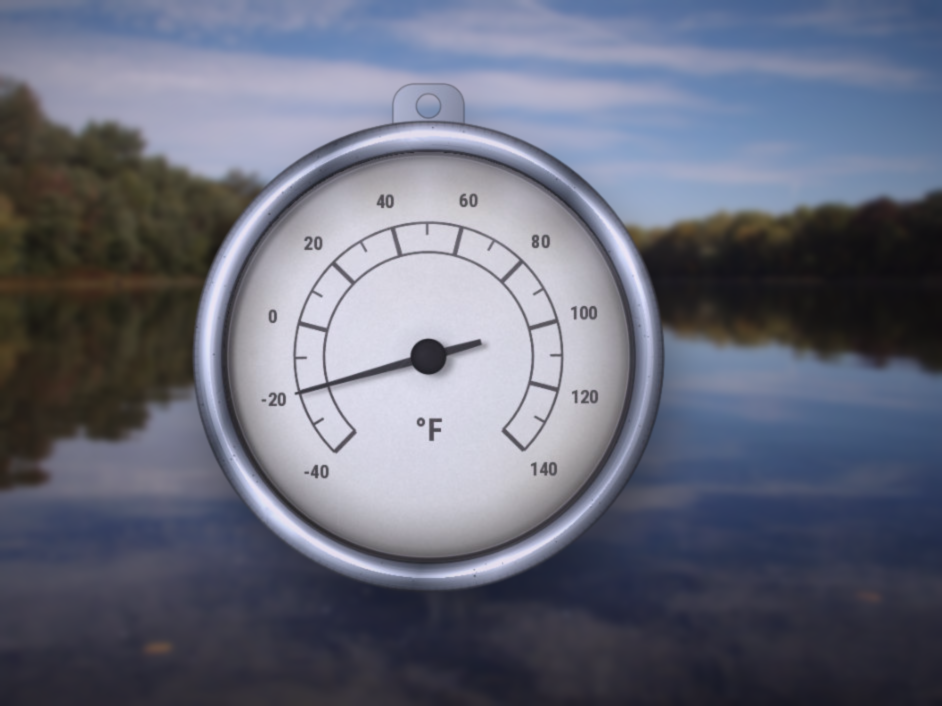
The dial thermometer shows -20 (°F)
